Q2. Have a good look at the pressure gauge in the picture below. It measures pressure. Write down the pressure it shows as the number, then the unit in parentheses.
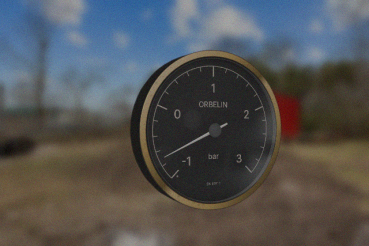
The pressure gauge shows -0.7 (bar)
